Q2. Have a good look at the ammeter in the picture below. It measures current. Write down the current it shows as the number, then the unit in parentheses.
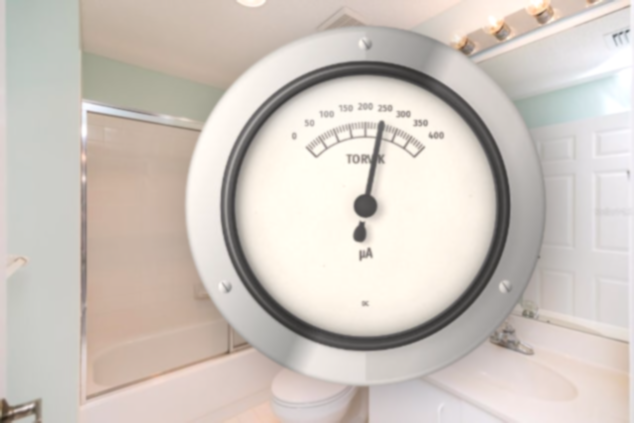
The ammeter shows 250 (µA)
